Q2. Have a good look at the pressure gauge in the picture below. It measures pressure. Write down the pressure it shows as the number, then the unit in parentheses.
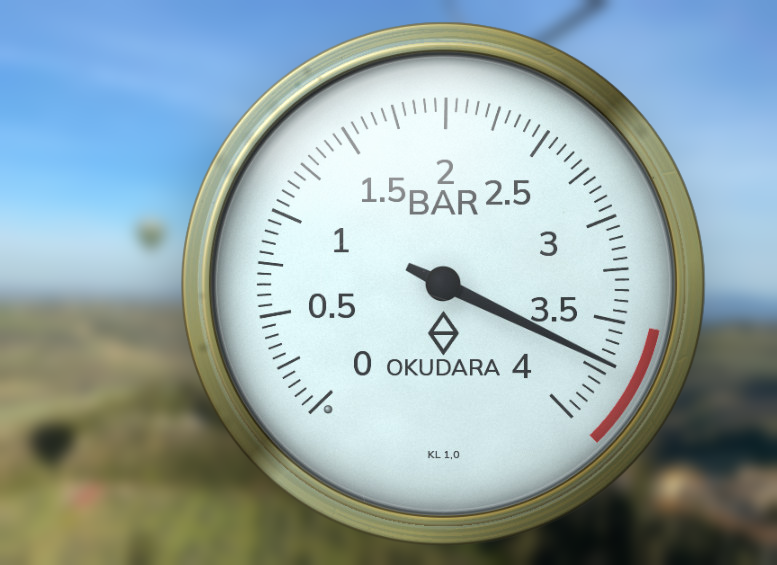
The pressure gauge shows 3.7 (bar)
